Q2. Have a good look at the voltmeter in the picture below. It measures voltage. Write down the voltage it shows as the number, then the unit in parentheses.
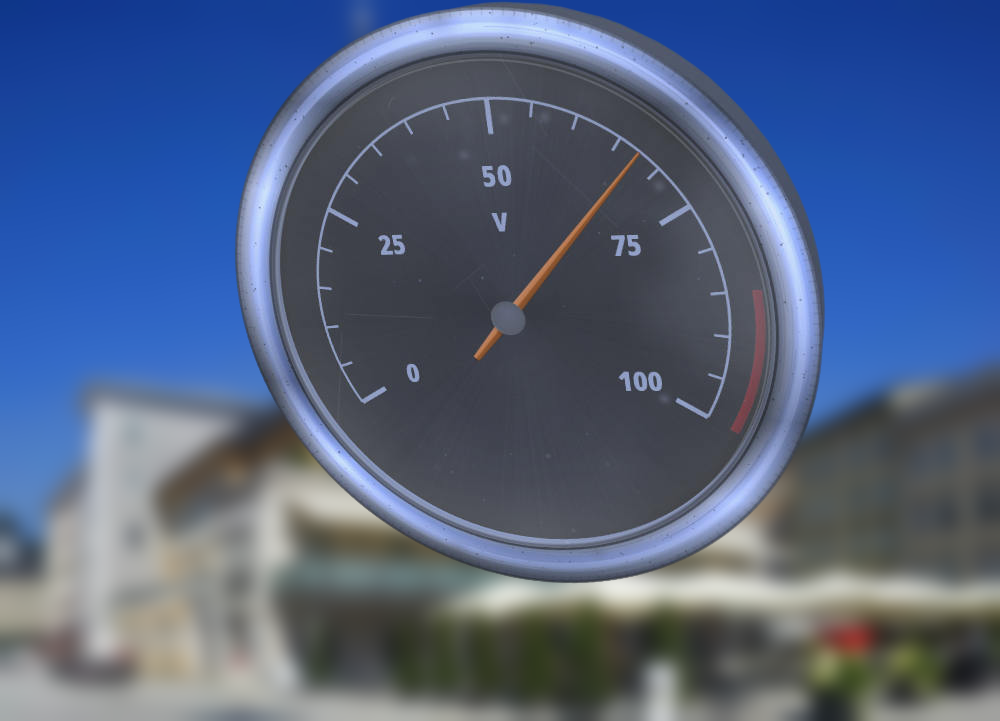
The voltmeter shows 67.5 (V)
